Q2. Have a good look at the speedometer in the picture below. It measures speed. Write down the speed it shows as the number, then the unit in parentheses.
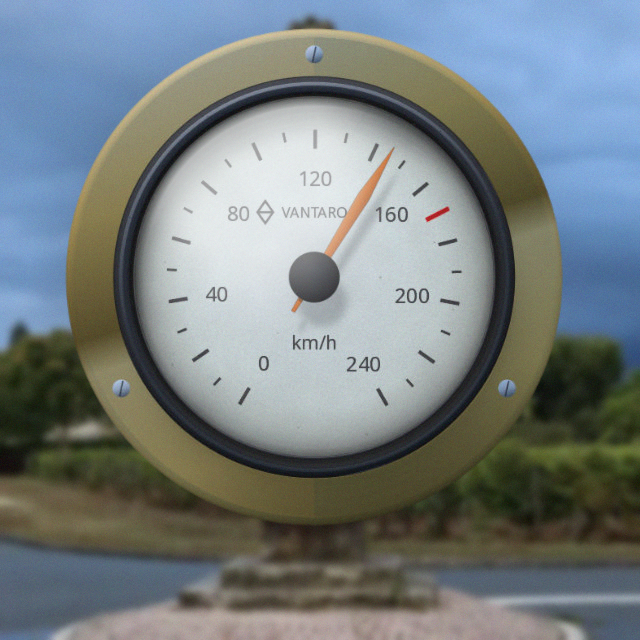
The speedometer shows 145 (km/h)
